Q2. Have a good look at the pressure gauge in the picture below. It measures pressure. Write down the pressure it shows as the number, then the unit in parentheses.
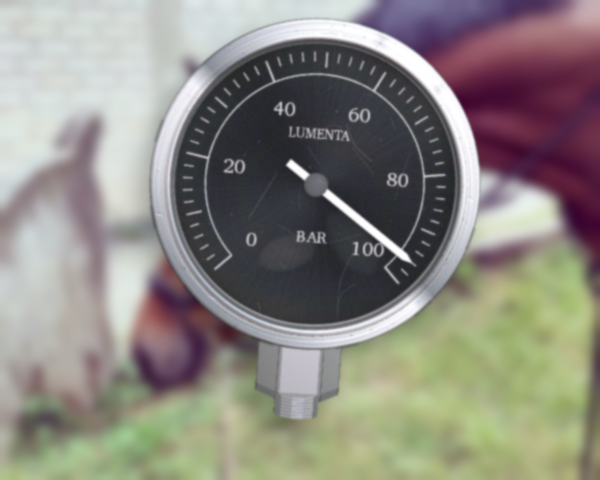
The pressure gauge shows 96 (bar)
